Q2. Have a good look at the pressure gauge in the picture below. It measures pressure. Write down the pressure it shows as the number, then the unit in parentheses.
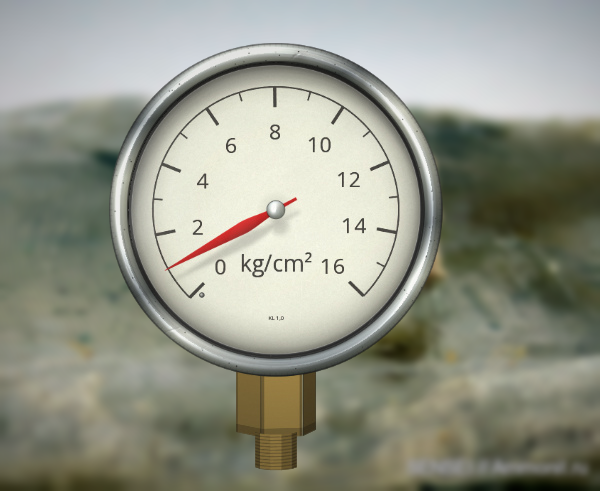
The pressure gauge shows 1 (kg/cm²)
